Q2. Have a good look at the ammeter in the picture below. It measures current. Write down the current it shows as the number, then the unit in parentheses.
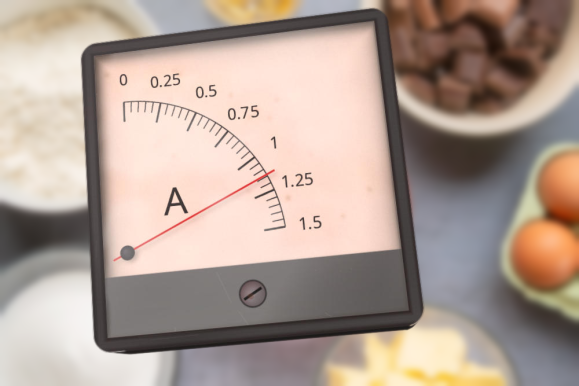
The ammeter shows 1.15 (A)
